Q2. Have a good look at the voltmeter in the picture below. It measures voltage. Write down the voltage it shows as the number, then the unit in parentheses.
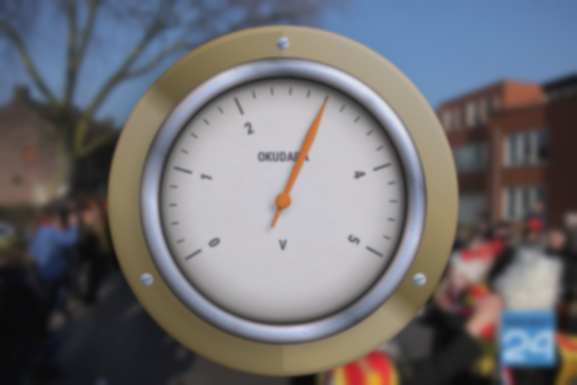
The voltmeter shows 3 (V)
